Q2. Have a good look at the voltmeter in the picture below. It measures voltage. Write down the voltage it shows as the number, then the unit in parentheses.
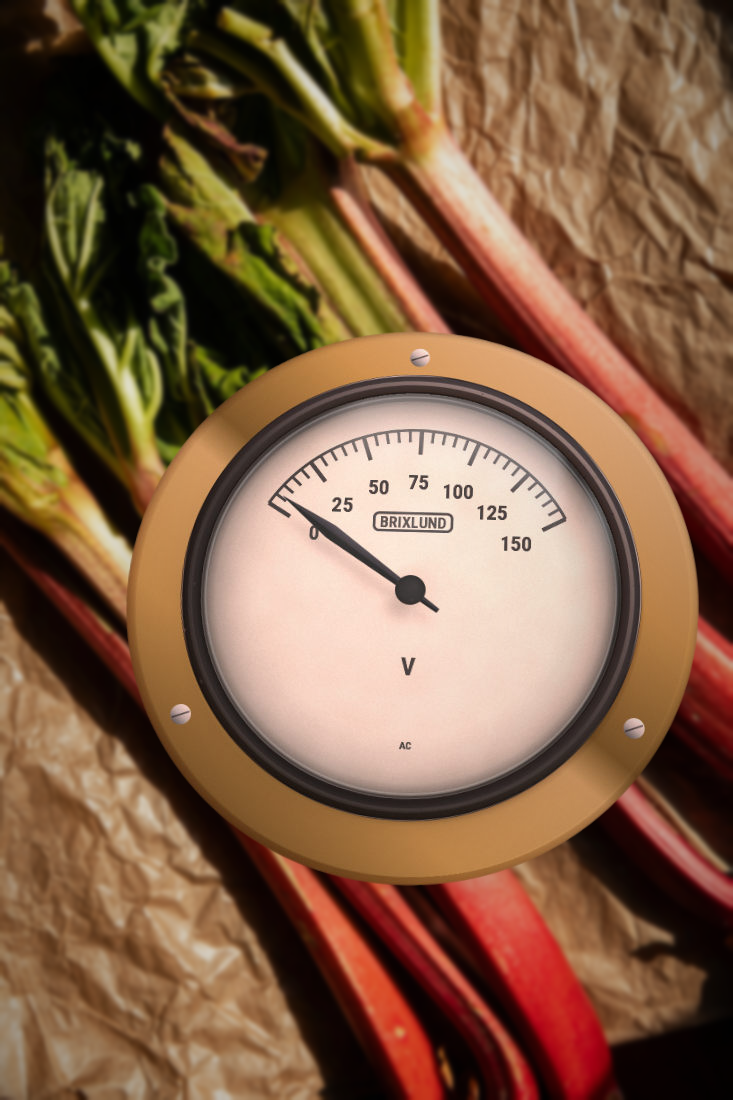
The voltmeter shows 5 (V)
